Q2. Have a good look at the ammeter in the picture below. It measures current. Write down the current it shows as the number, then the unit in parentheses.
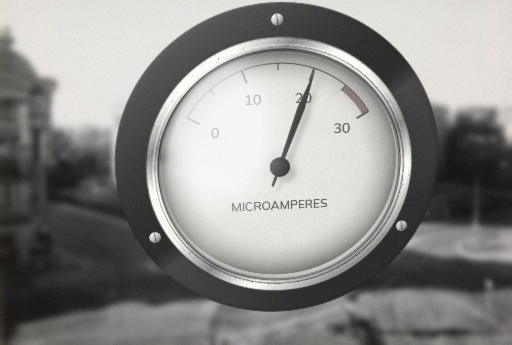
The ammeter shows 20 (µA)
